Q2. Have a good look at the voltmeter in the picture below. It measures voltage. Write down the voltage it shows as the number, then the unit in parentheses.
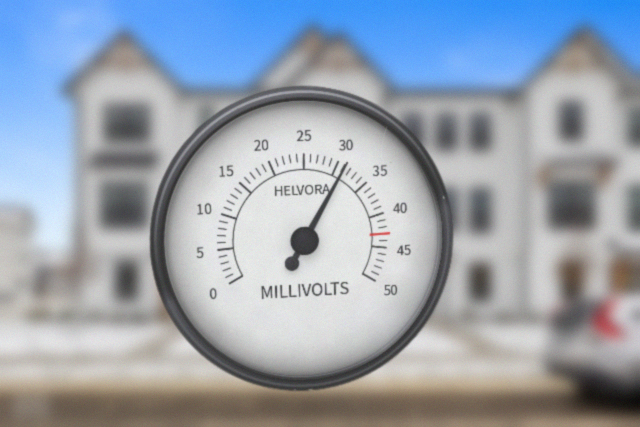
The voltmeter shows 31 (mV)
